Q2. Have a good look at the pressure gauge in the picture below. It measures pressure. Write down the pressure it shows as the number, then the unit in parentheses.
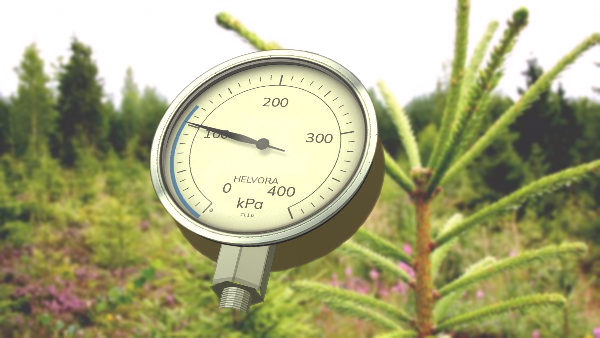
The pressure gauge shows 100 (kPa)
